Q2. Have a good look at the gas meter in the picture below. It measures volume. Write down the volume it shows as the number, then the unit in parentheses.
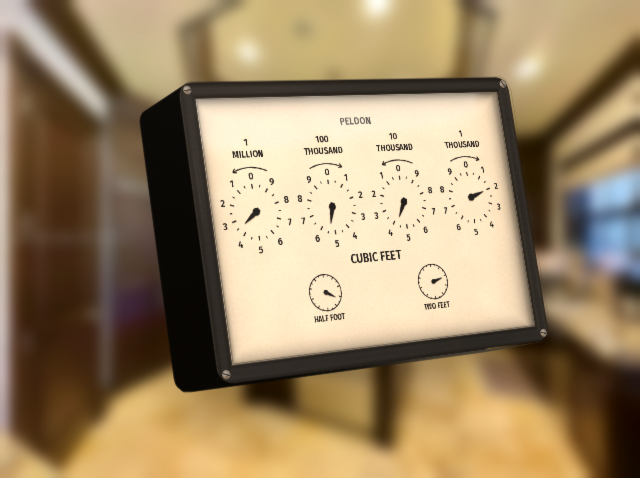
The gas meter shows 354200 (ft³)
